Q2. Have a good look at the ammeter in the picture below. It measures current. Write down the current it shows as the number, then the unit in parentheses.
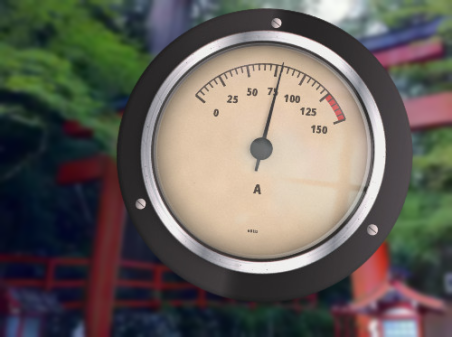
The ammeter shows 80 (A)
